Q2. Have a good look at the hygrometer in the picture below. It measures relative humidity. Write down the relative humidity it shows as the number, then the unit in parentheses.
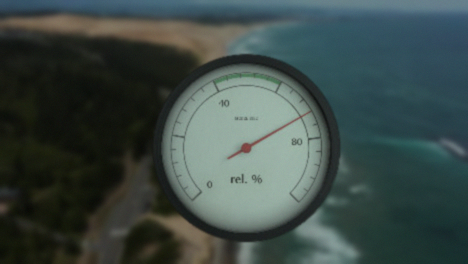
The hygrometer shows 72 (%)
